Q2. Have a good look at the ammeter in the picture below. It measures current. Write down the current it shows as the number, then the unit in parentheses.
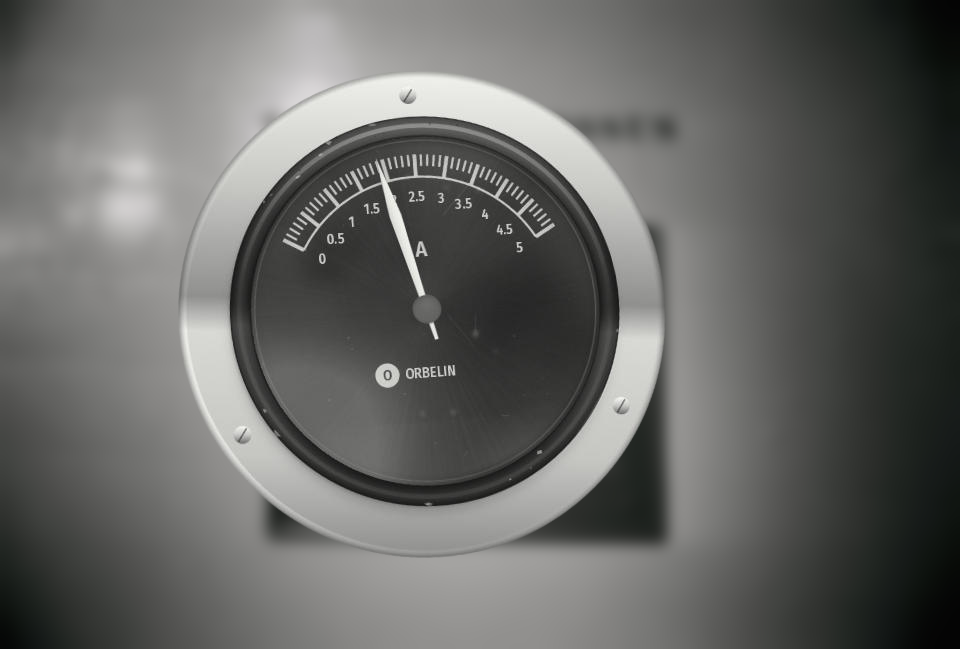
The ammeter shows 1.9 (A)
